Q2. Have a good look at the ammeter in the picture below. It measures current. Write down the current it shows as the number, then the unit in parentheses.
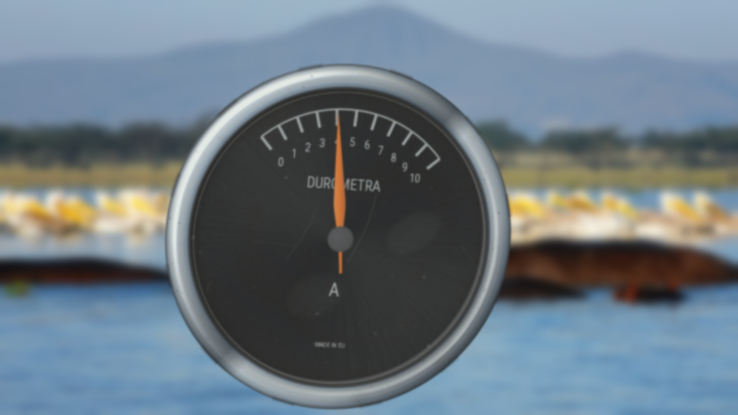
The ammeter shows 4 (A)
